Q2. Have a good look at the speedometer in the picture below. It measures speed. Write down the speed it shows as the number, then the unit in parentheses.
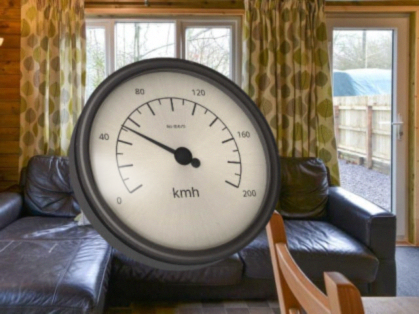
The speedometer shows 50 (km/h)
